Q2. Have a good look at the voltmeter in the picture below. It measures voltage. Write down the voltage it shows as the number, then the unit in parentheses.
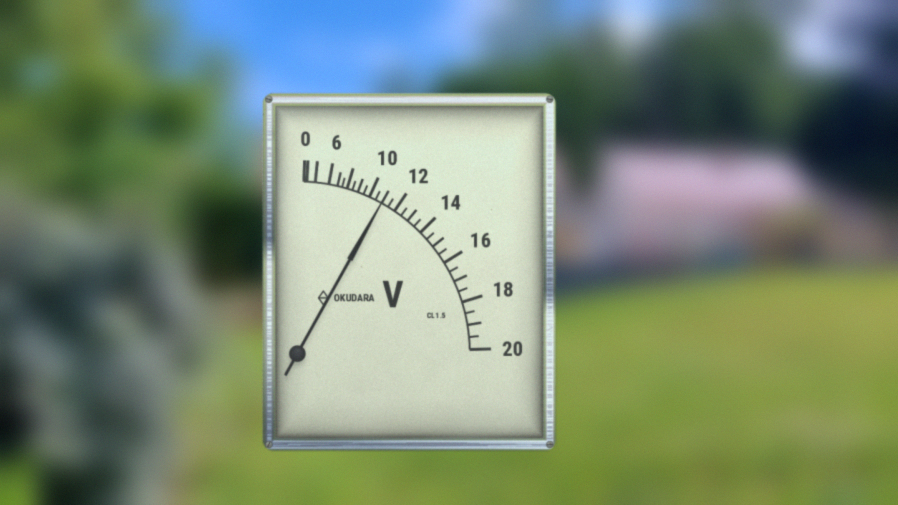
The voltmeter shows 11 (V)
